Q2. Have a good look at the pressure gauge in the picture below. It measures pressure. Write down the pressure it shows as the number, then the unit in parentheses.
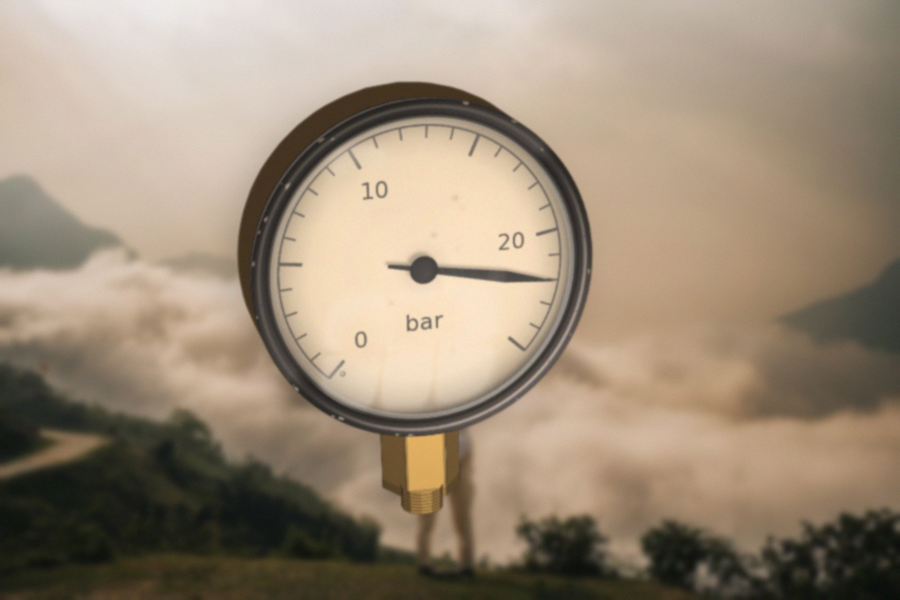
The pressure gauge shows 22 (bar)
